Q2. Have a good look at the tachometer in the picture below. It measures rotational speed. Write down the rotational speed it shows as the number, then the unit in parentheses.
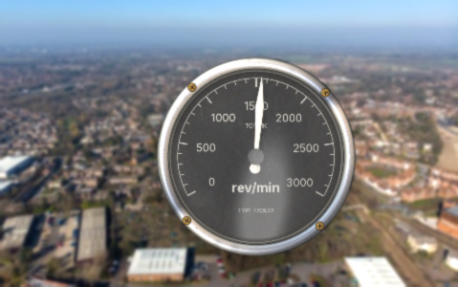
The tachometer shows 1550 (rpm)
